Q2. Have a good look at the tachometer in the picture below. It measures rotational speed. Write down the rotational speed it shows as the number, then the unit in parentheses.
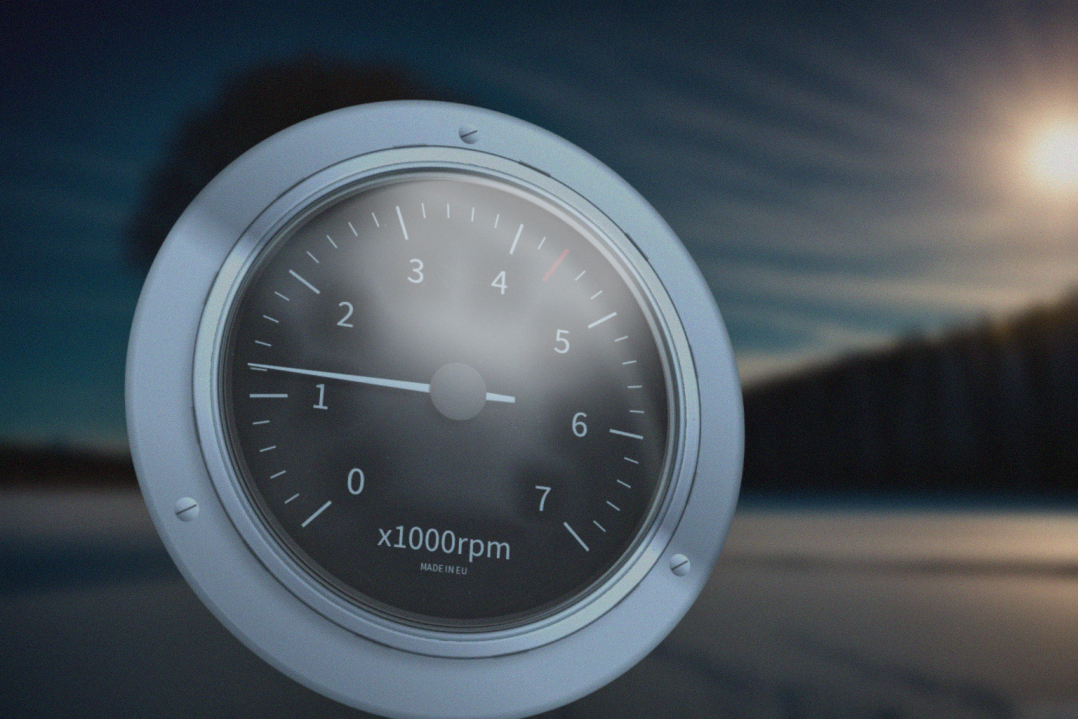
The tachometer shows 1200 (rpm)
